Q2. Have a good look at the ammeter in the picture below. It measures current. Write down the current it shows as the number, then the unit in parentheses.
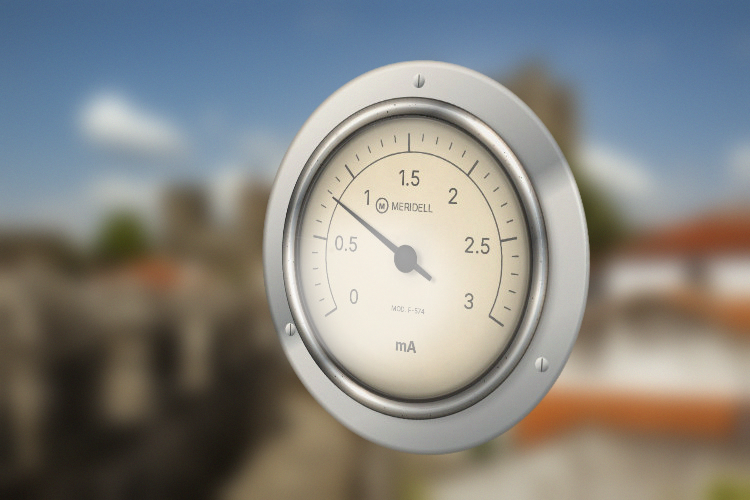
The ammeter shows 0.8 (mA)
